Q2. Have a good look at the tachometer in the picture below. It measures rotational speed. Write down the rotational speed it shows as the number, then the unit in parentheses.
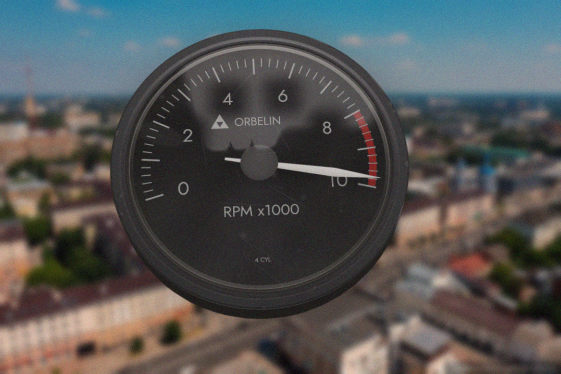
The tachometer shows 9800 (rpm)
